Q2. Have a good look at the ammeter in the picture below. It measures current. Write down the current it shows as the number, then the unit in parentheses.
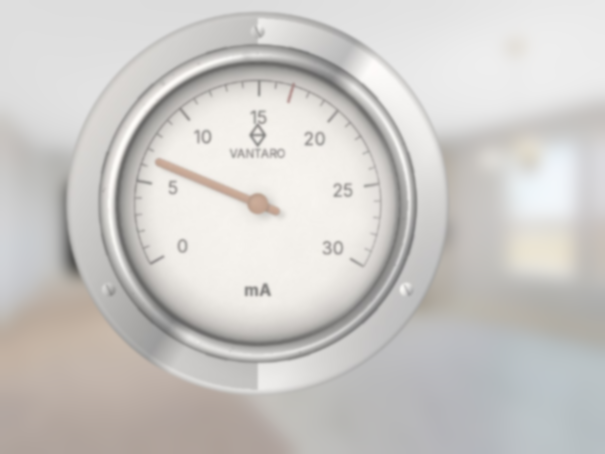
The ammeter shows 6.5 (mA)
